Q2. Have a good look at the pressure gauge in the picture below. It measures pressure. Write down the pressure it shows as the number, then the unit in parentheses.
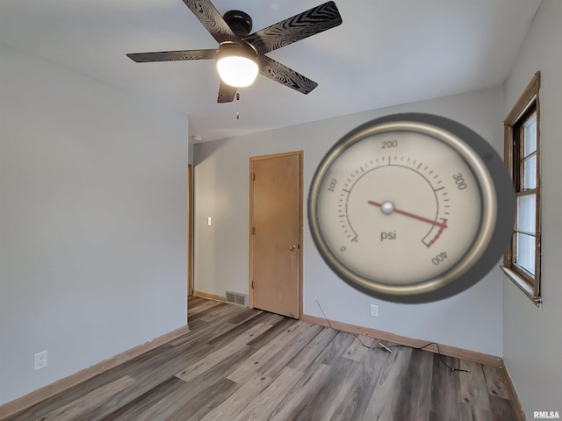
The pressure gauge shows 360 (psi)
